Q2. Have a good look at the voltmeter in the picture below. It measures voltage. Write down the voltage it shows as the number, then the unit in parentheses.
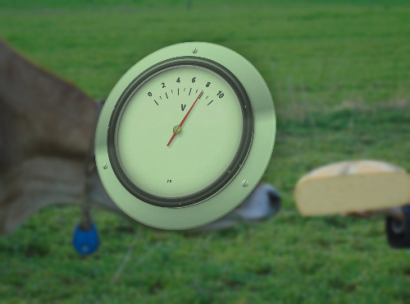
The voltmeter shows 8 (V)
